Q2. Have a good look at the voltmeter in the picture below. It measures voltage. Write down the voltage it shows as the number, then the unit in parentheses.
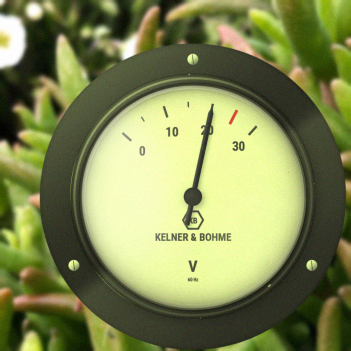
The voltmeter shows 20 (V)
